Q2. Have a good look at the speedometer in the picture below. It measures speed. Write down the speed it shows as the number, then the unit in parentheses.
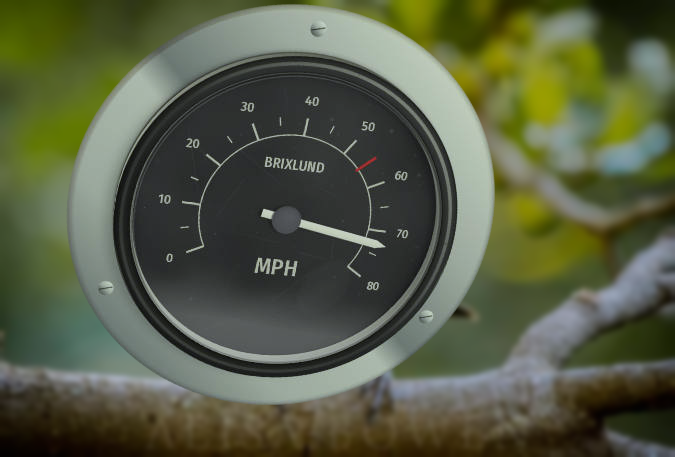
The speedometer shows 72.5 (mph)
